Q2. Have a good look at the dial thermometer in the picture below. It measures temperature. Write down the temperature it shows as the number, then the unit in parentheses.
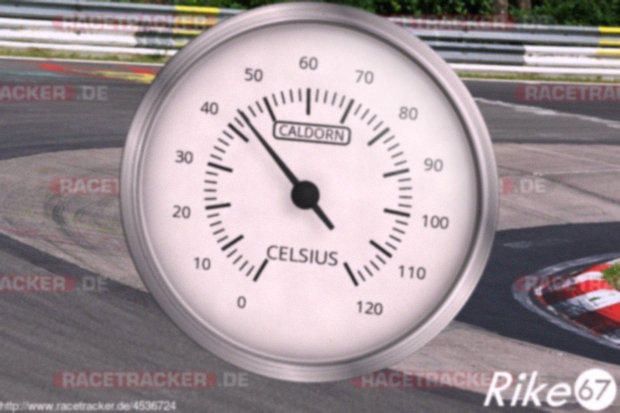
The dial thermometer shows 44 (°C)
